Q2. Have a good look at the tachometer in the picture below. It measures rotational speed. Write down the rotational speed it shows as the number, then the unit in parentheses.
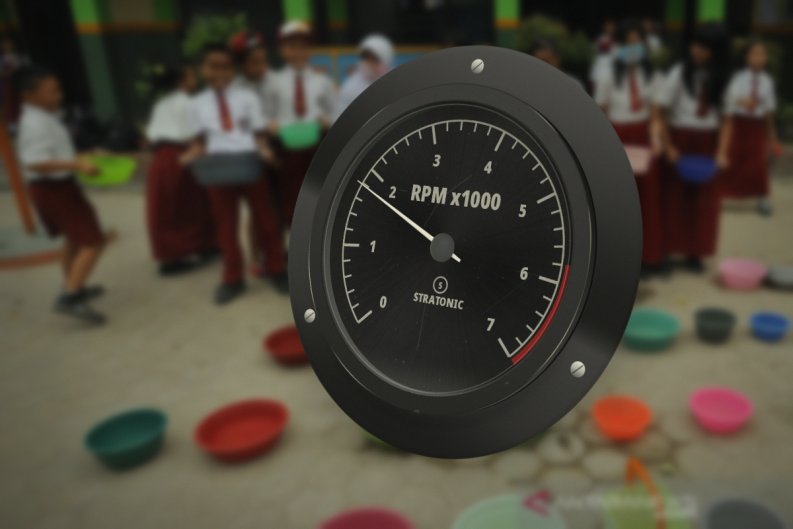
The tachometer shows 1800 (rpm)
